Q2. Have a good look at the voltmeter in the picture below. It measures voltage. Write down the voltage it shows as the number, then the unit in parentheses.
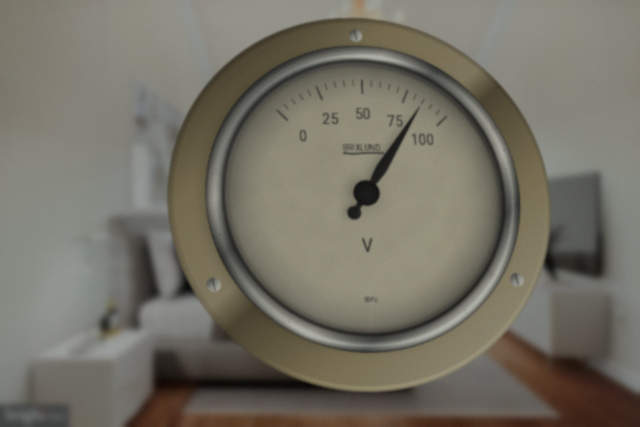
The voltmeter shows 85 (V)
